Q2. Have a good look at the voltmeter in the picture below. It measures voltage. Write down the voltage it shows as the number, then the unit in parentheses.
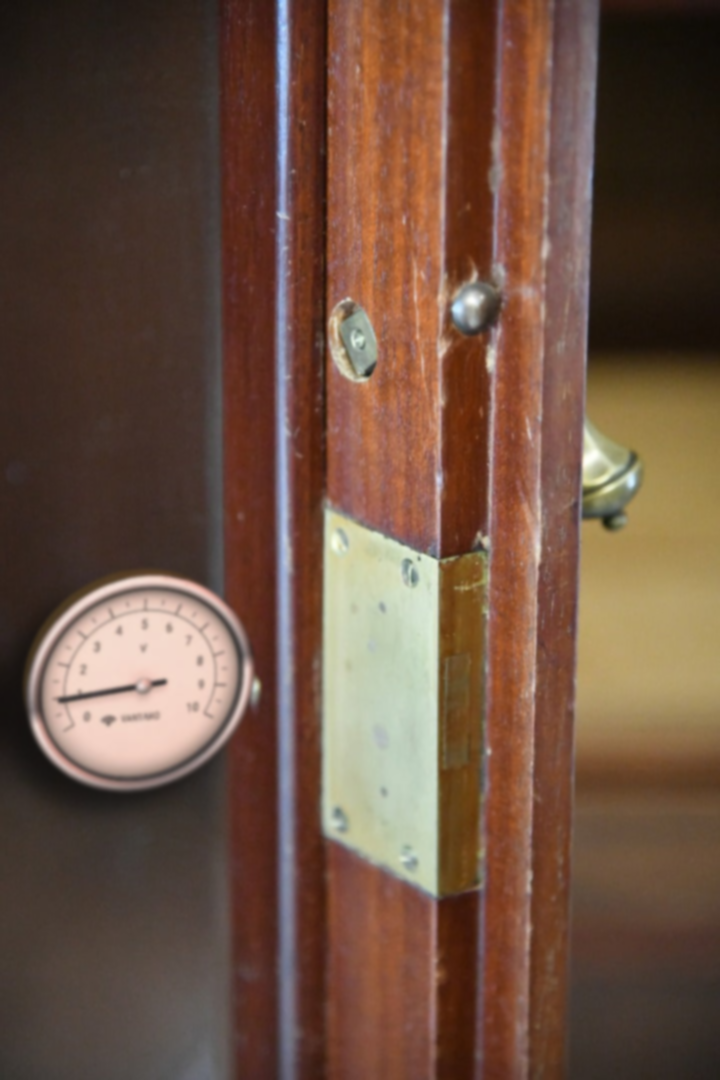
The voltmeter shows 1 (V)
